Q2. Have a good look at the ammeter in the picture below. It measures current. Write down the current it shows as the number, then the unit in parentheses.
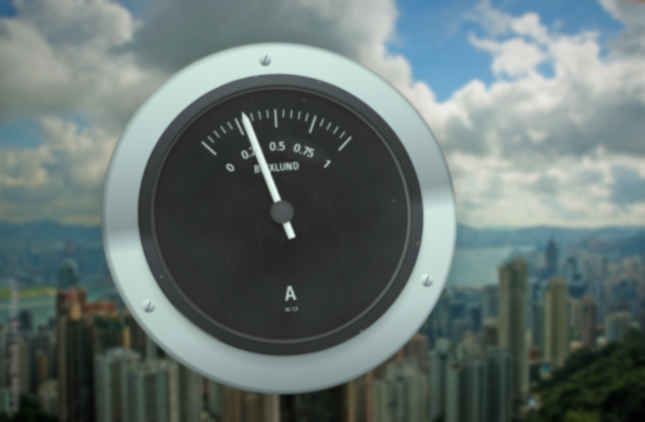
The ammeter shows 0.3 (A)
